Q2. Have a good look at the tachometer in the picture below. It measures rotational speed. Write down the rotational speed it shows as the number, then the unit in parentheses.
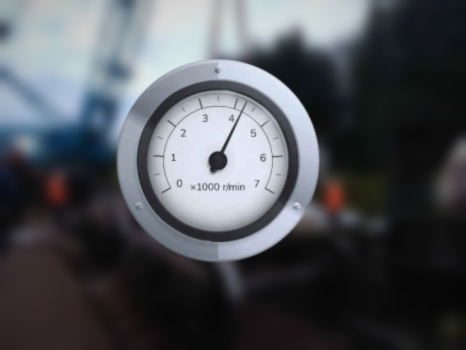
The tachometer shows 4250 (rpm)
